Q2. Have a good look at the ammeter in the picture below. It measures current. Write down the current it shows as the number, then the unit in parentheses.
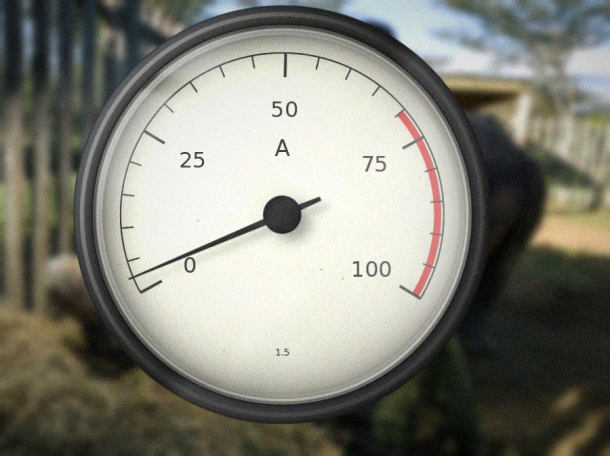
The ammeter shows 2.5 (A)
